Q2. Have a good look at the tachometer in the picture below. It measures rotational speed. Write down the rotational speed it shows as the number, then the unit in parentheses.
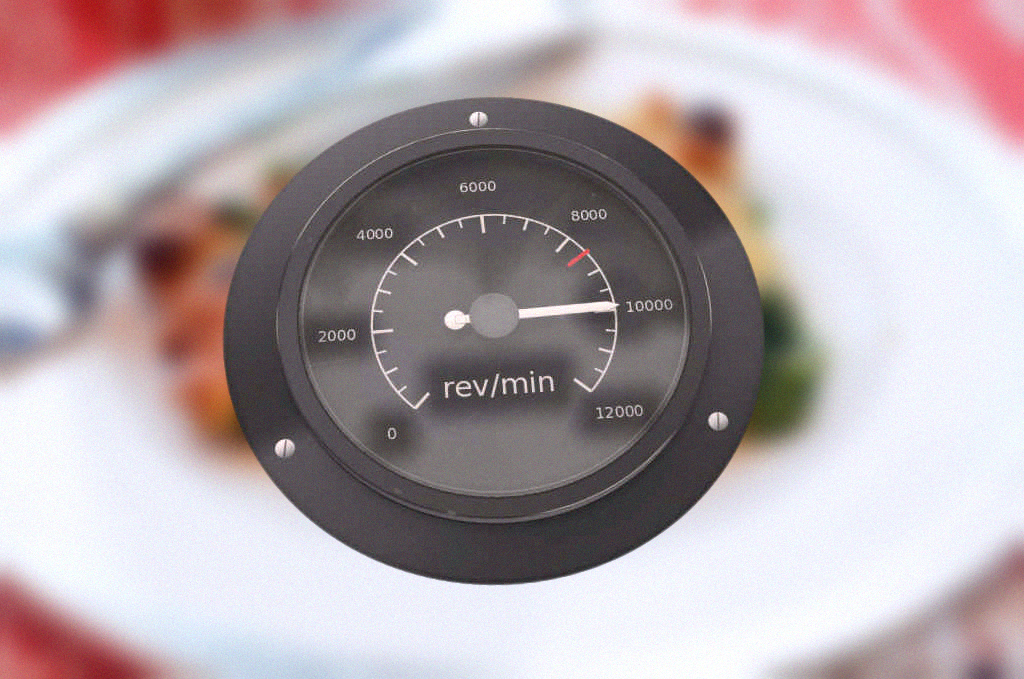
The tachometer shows 10000 (rpm)
